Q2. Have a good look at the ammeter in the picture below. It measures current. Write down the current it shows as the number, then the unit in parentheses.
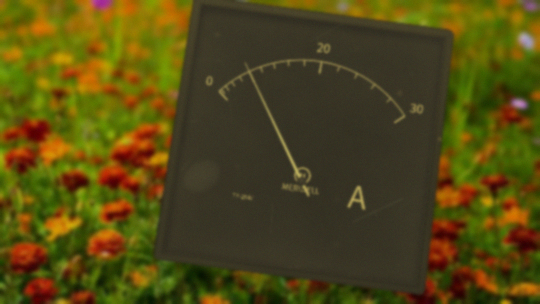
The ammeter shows 10 (A)
